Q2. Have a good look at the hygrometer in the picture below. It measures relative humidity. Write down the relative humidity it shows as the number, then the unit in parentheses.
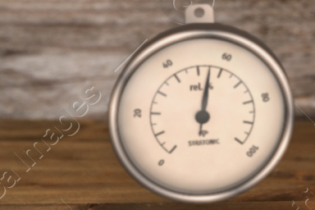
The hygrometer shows 55 (%)
